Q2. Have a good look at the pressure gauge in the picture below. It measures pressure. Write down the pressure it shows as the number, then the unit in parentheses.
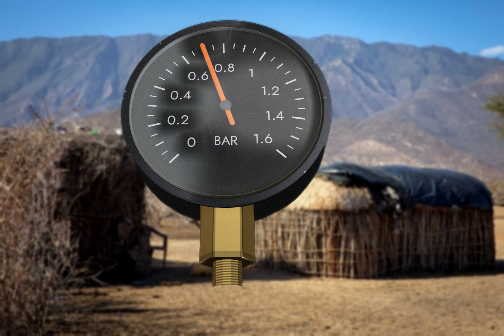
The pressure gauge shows 0.7 (bar)
